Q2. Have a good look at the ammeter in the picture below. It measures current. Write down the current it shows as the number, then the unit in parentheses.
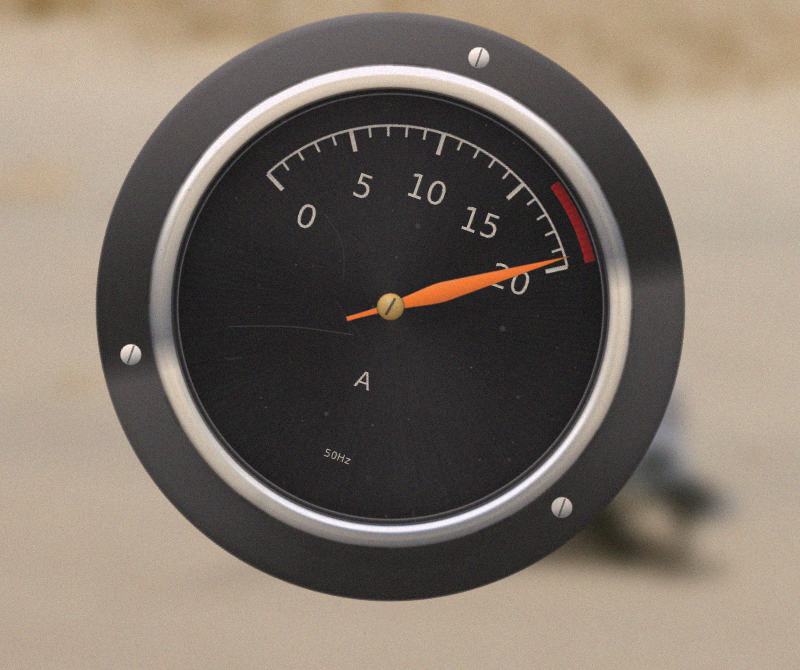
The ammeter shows 19.5 (A)
